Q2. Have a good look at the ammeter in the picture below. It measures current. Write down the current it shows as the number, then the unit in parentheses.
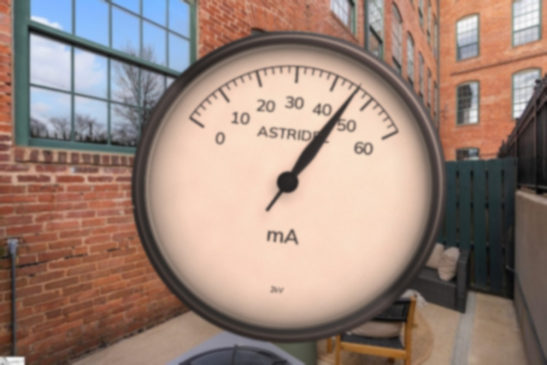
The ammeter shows 46 (mA)
